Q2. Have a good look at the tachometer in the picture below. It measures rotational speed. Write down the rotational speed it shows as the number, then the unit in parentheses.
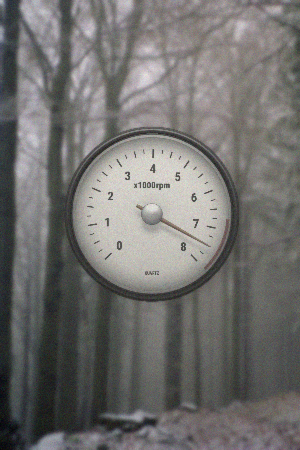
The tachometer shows 7500 (rpm)
